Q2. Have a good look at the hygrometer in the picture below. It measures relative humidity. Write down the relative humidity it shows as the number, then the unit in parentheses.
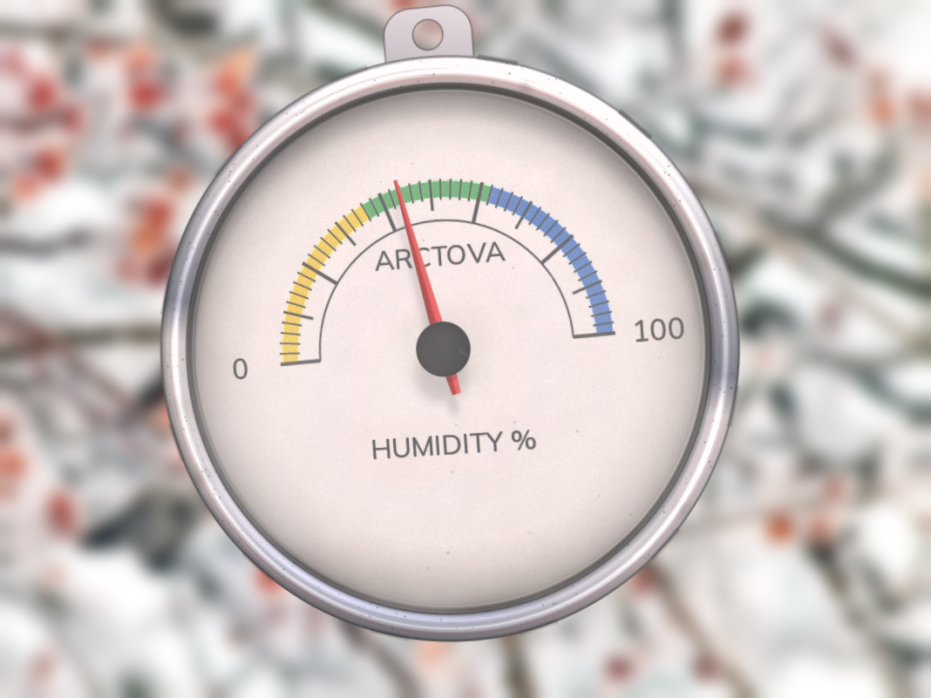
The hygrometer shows 44 (%)
